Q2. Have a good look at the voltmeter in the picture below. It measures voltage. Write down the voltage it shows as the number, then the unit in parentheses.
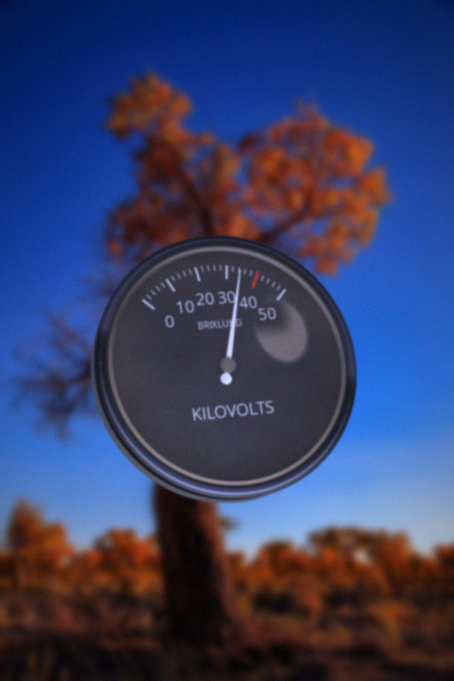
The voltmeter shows 34 (kV)
